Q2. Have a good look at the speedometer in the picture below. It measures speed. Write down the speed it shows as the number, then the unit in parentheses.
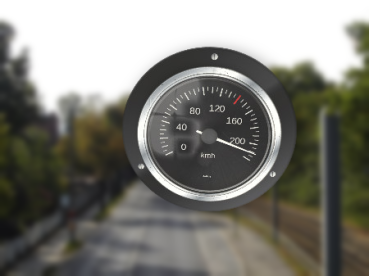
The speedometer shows 210 (km/h)
